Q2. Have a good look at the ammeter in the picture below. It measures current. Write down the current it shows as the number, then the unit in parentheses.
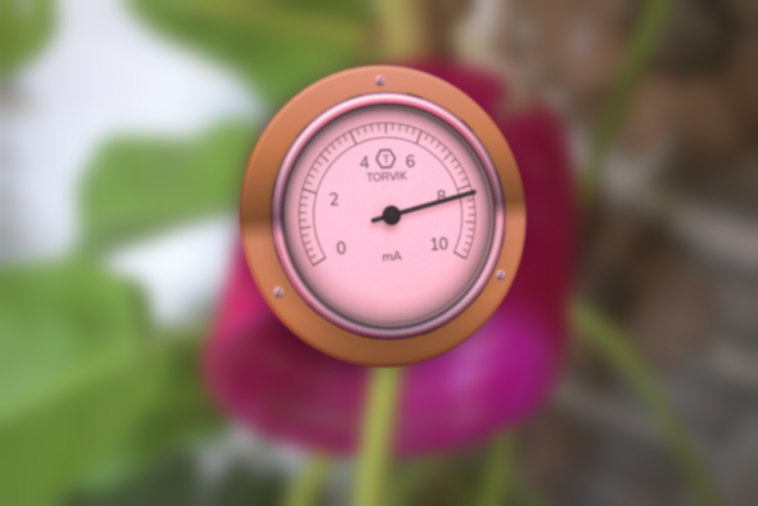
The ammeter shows 8.2 (mA)
